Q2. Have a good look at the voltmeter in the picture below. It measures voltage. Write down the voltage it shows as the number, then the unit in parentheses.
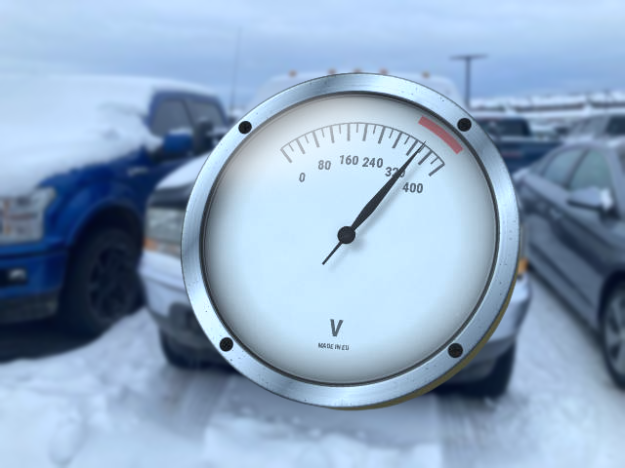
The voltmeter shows 340 (V)
